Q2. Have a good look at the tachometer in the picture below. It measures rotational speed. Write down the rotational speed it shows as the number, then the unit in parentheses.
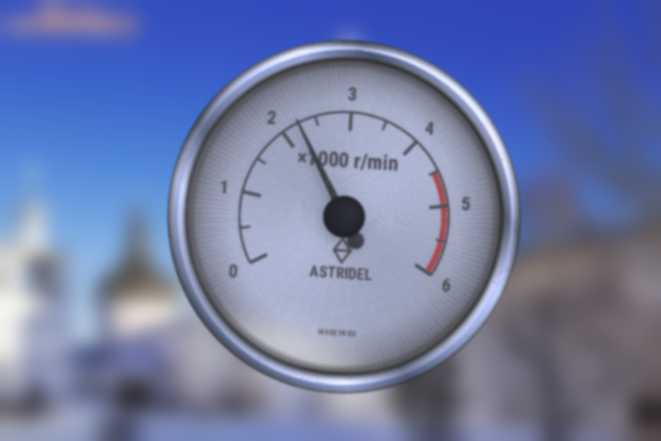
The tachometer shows 2250 (rpm)
